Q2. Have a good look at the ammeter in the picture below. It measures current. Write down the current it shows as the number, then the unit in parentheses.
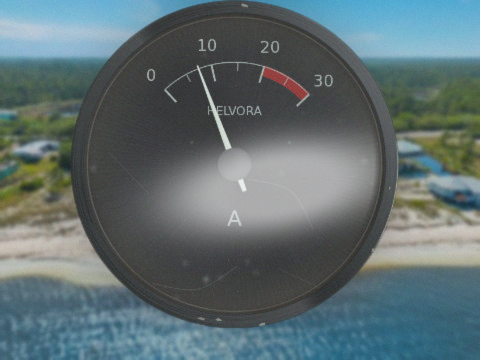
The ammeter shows 7.5 (A)
